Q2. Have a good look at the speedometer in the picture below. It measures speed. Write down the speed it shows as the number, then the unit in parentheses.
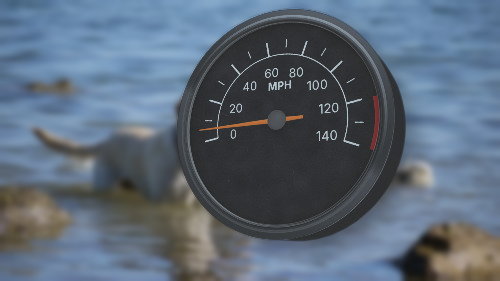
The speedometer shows 5 (mph)
